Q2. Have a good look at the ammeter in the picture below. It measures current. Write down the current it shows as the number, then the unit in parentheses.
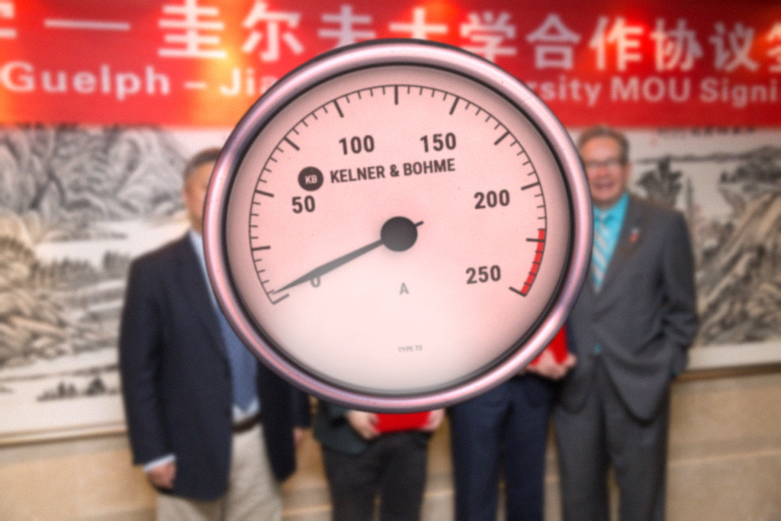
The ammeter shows 5 (A)
